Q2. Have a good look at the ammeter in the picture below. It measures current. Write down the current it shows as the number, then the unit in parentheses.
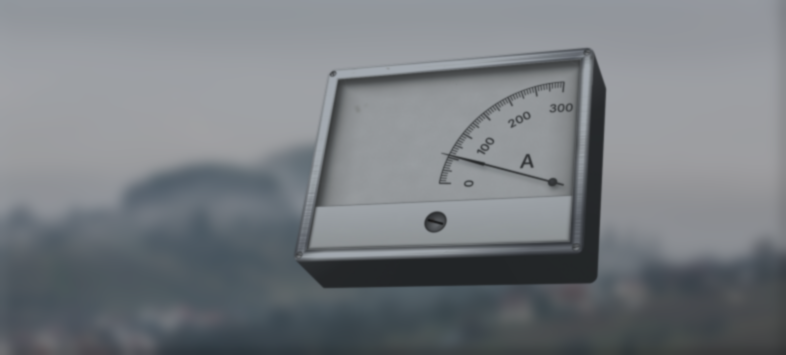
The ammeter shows 50 (A)
